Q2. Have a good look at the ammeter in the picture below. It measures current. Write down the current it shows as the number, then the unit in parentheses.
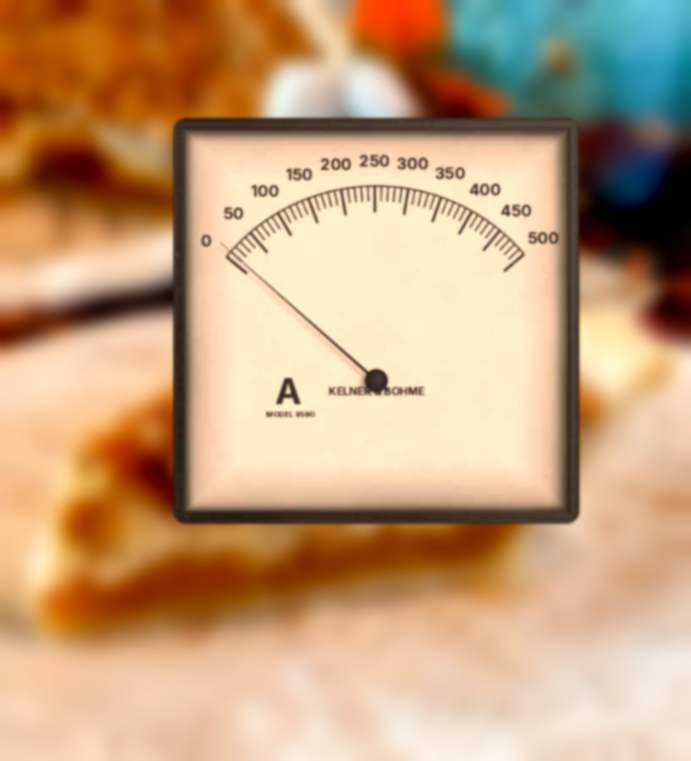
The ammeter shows 10 (A)
